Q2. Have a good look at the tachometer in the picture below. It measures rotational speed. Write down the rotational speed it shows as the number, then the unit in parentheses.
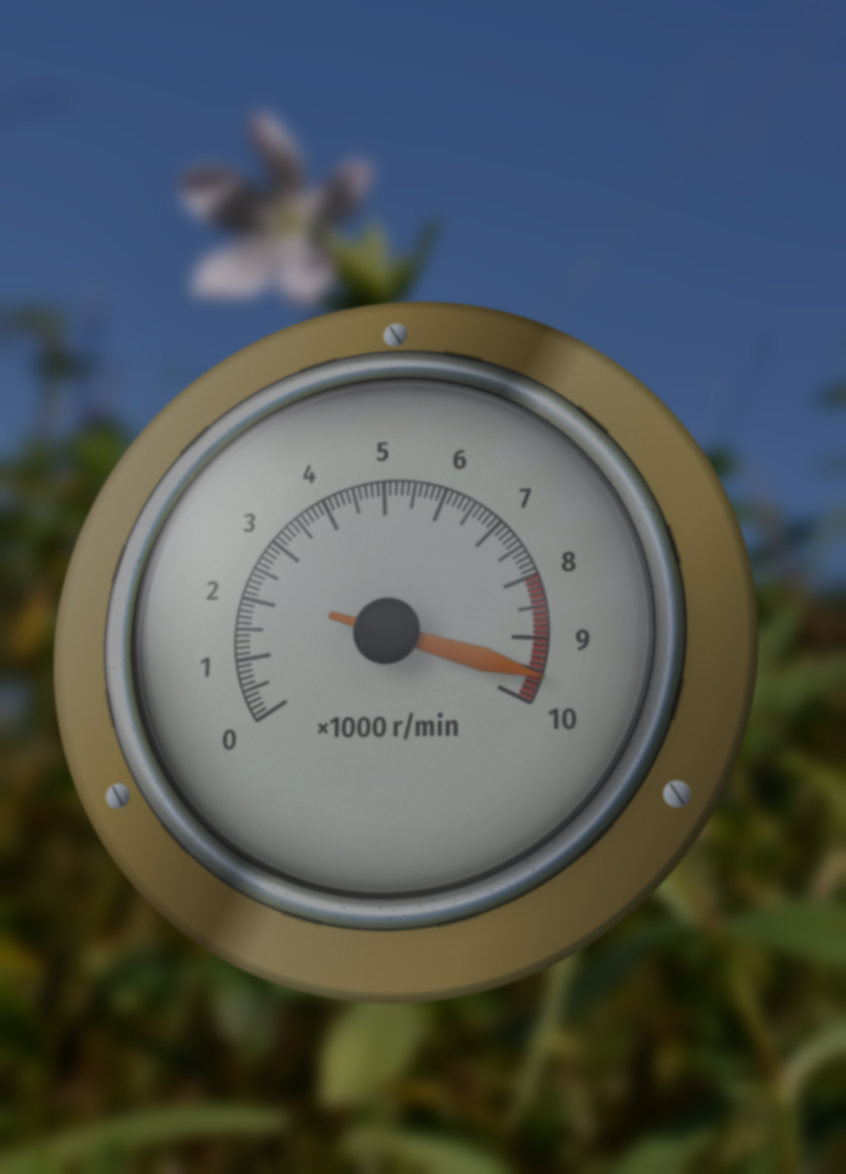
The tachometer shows 9600 (rpm)
